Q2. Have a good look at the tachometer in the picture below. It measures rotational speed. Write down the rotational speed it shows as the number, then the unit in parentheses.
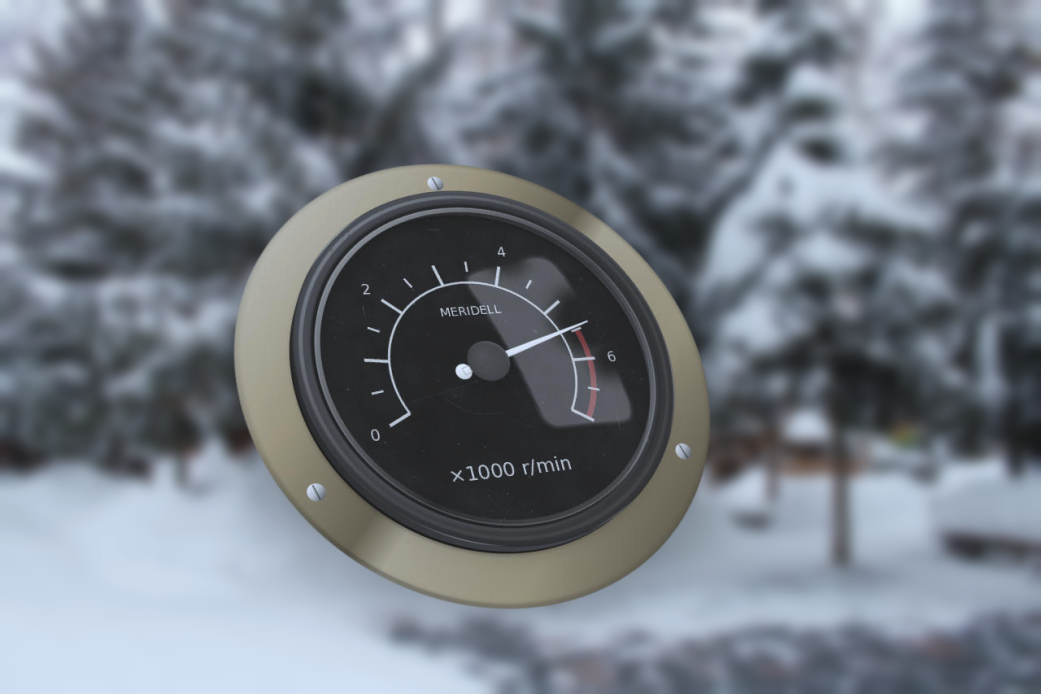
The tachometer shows 5500 (rpm)
